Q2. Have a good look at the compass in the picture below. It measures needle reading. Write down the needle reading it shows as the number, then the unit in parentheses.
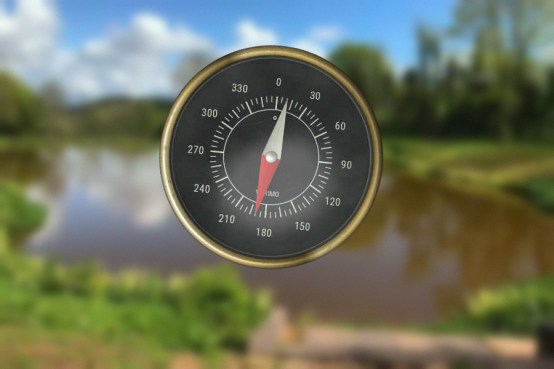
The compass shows 190 (°)
